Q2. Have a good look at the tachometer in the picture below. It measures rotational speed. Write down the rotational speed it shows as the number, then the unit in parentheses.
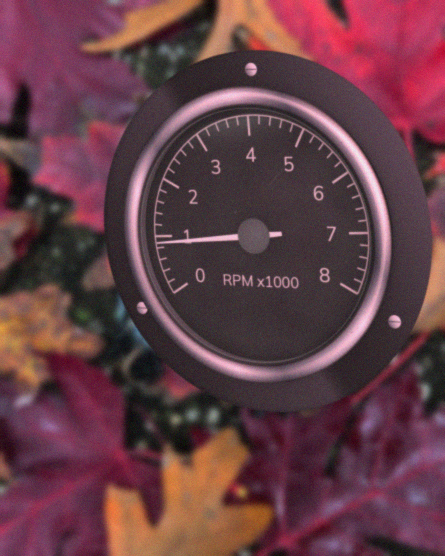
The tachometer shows 900 (rpm)
